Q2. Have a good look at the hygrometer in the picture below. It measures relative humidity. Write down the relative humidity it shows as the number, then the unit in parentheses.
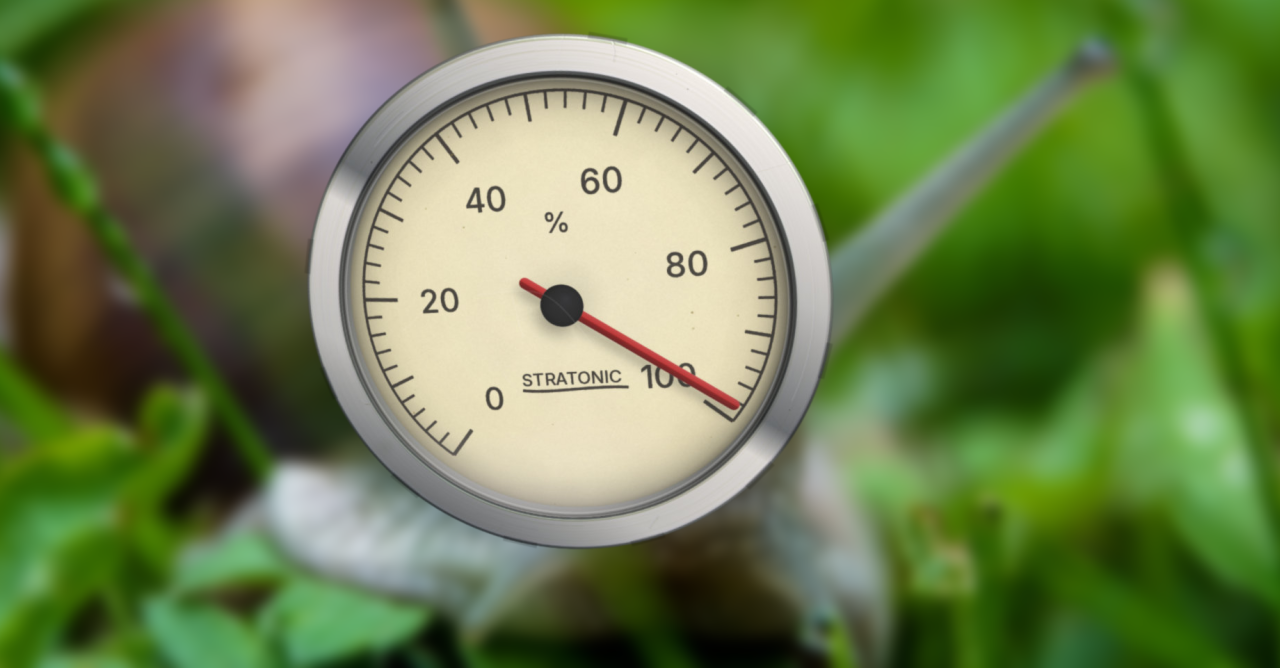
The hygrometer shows 98 (%)
